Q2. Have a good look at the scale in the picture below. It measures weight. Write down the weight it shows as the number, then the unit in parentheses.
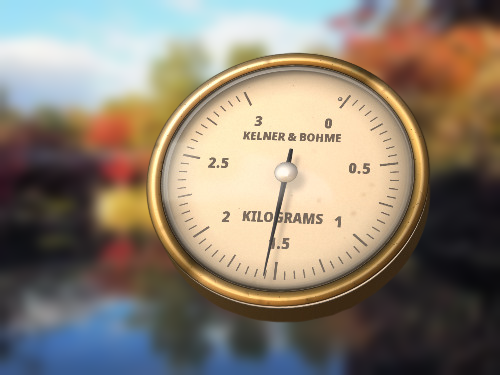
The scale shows 1.55 (kg)
